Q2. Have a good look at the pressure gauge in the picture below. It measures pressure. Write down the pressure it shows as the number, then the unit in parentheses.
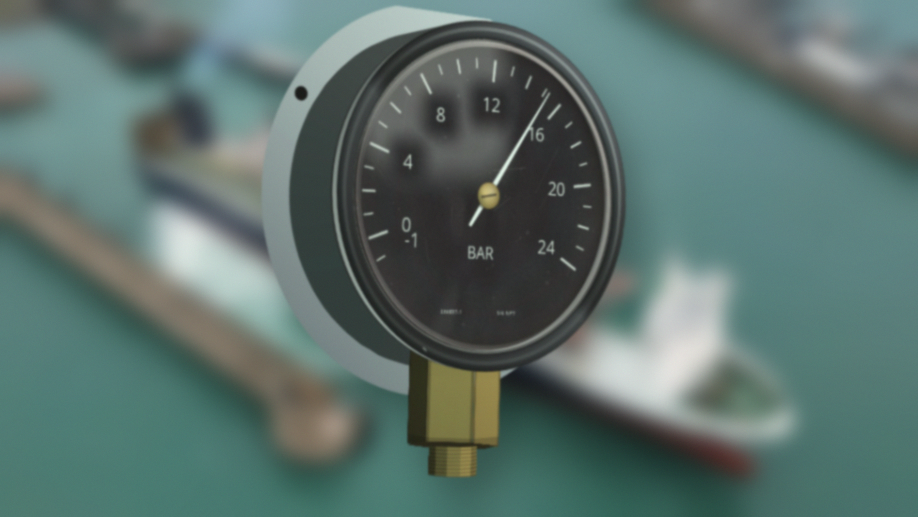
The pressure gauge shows 15 (bar)
